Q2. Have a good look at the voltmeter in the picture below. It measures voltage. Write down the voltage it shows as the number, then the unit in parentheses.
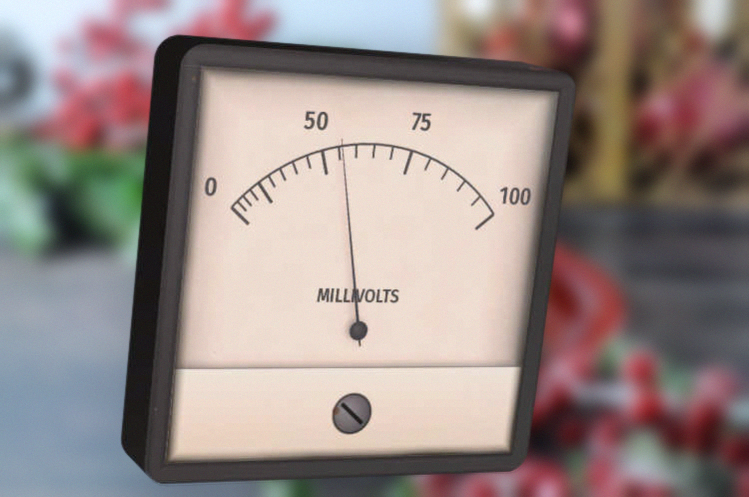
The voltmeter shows 55 (mV)
